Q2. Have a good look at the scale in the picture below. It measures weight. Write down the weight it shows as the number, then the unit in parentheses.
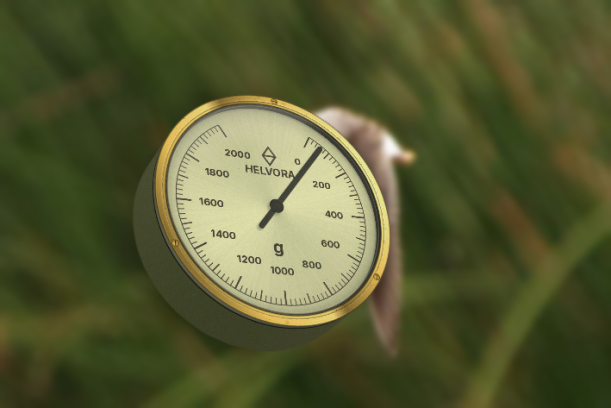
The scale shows 60 (g)
